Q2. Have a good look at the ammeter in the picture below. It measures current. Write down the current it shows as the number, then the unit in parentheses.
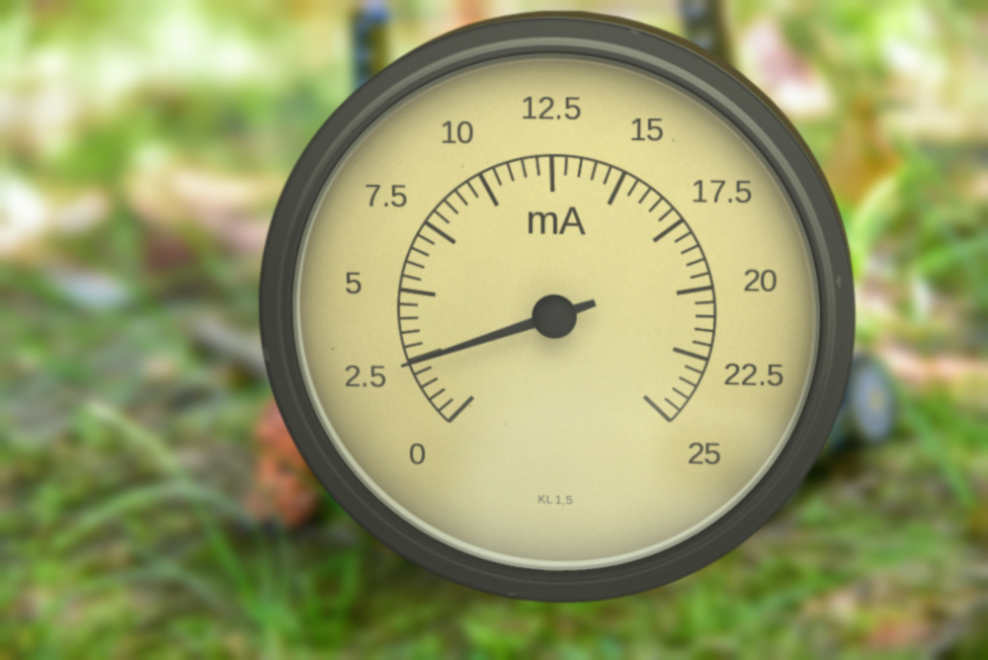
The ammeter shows 2.5 (mA)
